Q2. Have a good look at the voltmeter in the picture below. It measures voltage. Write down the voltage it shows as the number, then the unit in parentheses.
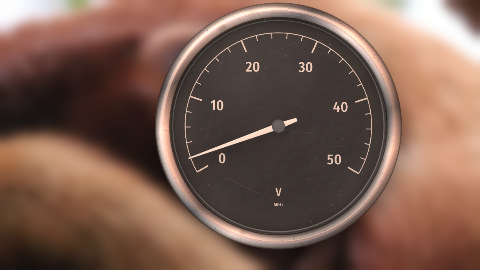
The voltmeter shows 2 (V)
